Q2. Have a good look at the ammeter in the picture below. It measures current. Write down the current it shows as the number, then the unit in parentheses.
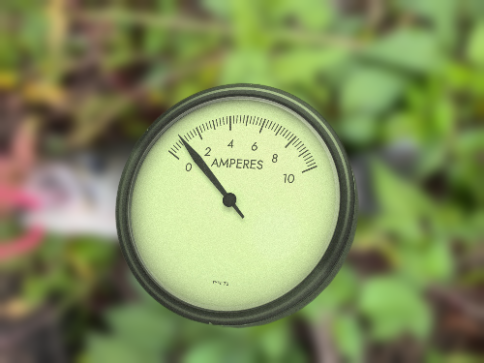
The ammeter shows 1 (A)
